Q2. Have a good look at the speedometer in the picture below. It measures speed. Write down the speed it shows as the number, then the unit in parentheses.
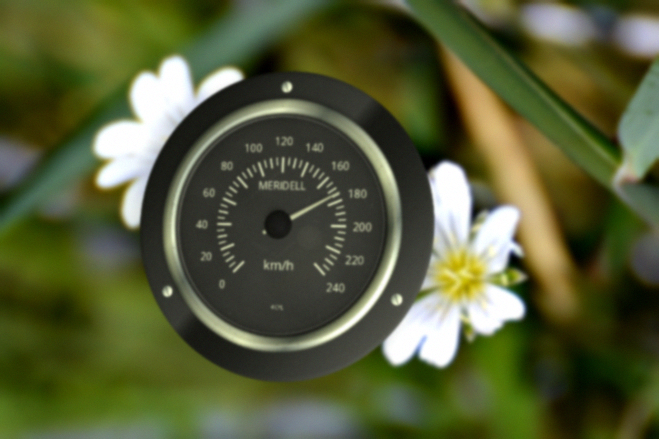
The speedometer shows 175 (km/h)
